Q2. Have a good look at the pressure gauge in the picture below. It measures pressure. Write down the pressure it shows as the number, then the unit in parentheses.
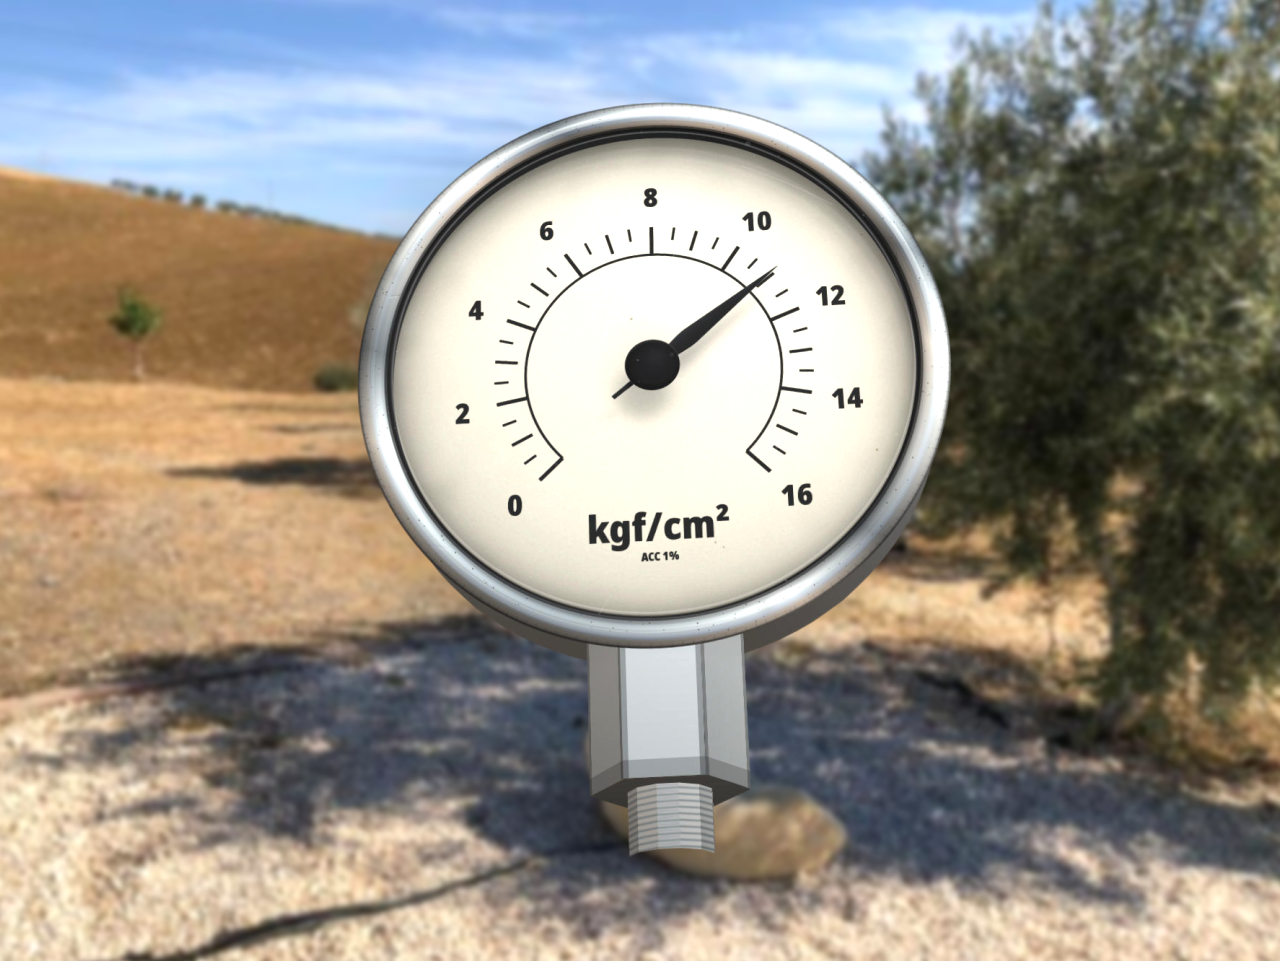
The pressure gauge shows 11 (kg/cm²)
